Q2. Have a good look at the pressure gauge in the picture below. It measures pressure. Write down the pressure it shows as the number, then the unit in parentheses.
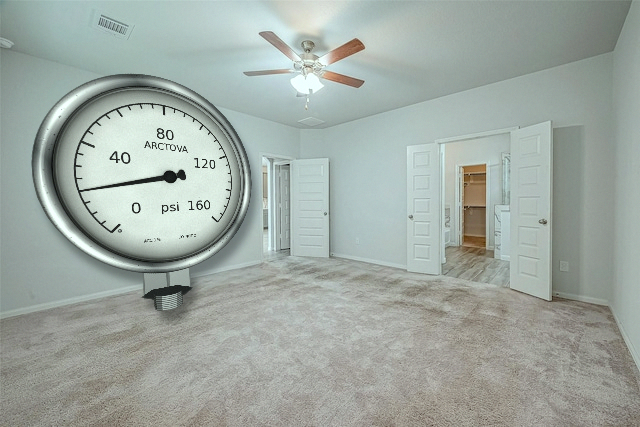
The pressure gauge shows 20 (psi)
